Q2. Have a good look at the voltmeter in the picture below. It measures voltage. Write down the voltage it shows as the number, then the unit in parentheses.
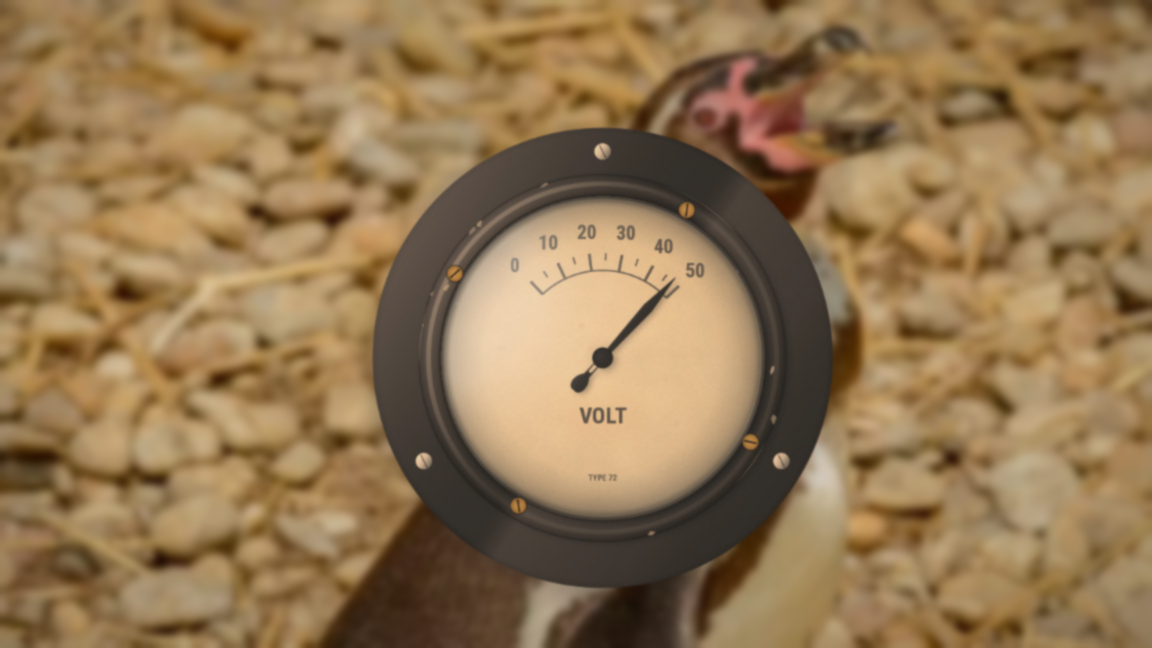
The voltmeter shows 47.5 (V)
